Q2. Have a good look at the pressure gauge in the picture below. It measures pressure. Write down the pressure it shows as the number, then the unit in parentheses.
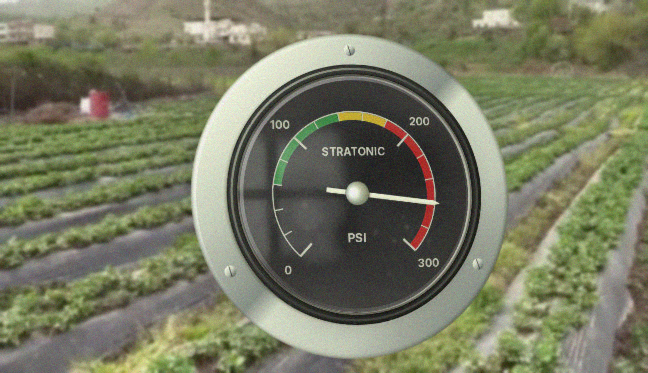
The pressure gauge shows 260 (psi)
